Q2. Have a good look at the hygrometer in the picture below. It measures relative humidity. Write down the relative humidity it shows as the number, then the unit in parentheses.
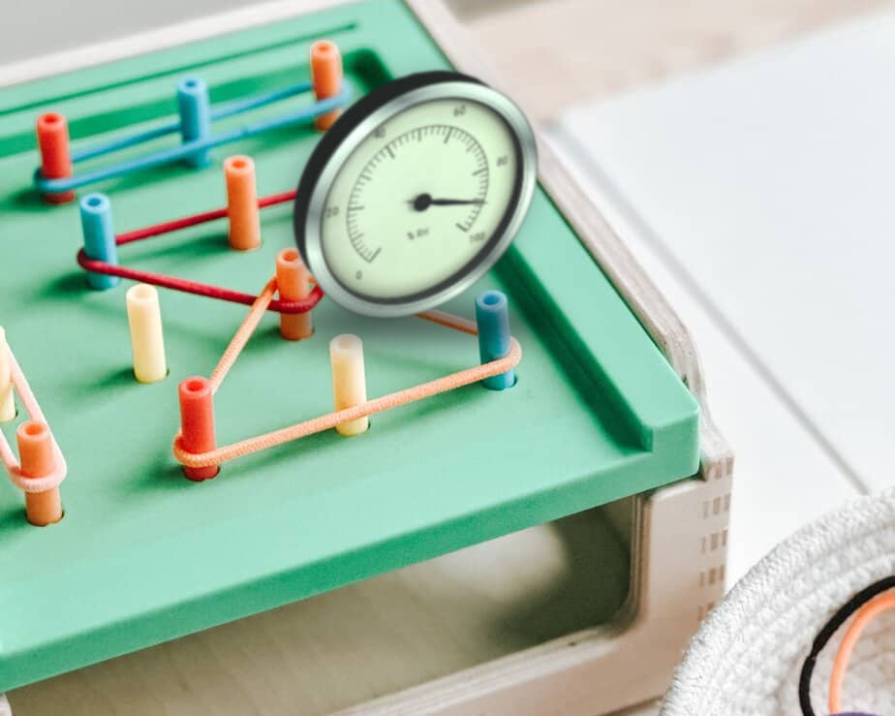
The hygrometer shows 90 (%)
